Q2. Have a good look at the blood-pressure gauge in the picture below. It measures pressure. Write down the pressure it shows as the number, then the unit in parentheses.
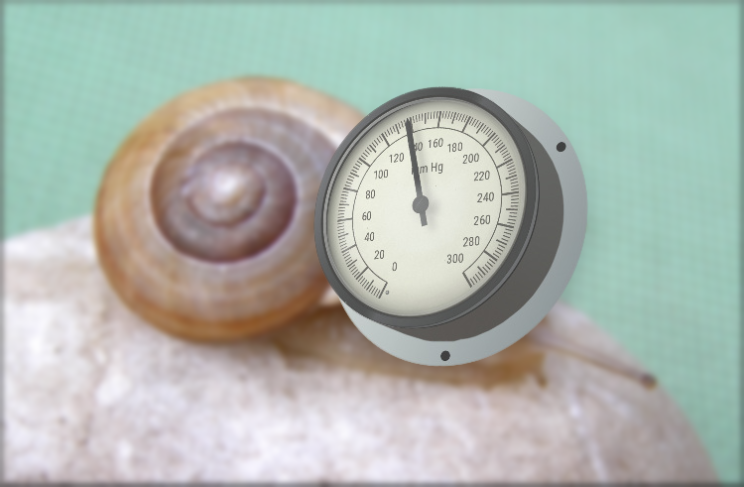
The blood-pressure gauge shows 140 (mmHg)
